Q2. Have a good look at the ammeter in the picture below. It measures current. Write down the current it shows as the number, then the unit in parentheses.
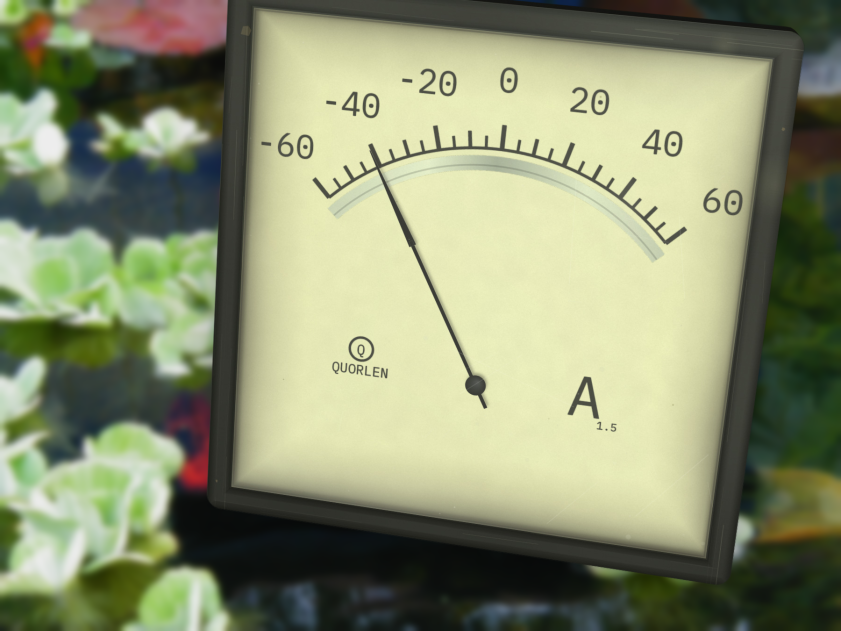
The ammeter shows -40 (A)
